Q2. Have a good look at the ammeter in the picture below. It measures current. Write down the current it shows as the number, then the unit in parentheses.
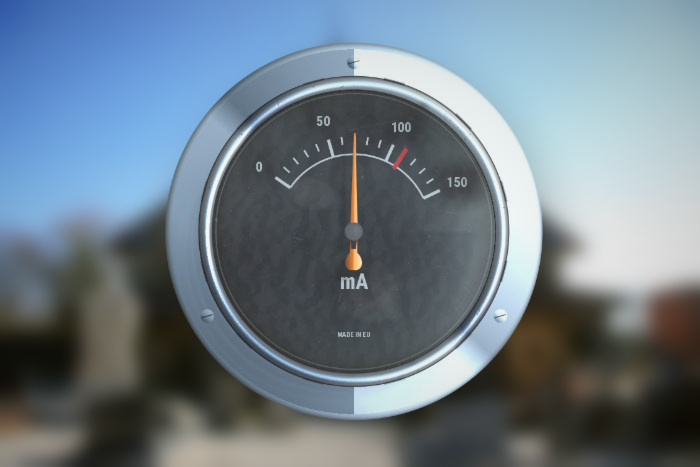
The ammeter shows 70 (mA)
